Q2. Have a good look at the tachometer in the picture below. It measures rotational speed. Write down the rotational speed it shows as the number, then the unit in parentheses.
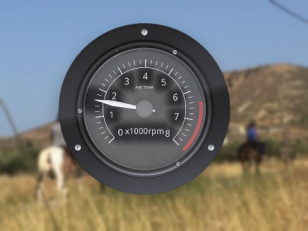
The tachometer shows 1600 (rpm)
